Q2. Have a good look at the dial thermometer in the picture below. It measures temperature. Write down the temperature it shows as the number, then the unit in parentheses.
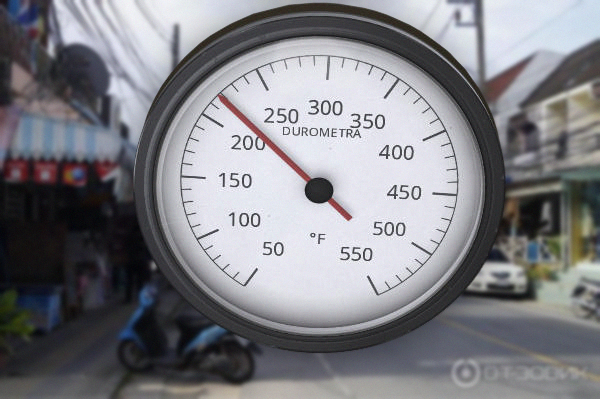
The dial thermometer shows 220 (°F)
